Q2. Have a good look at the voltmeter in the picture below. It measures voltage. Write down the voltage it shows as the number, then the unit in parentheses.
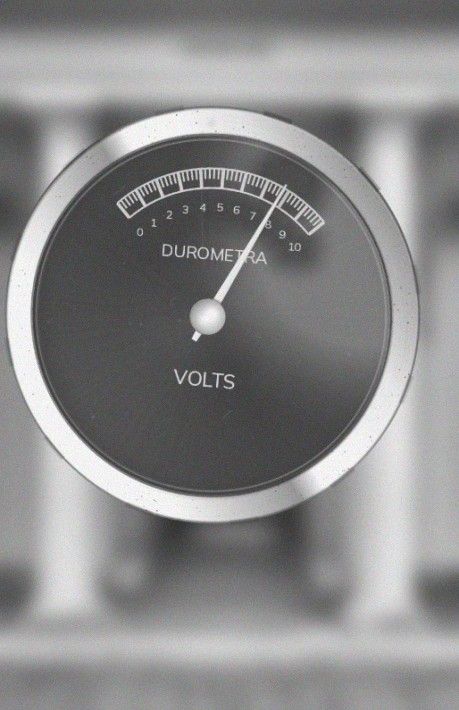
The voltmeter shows 7.8 (V)
